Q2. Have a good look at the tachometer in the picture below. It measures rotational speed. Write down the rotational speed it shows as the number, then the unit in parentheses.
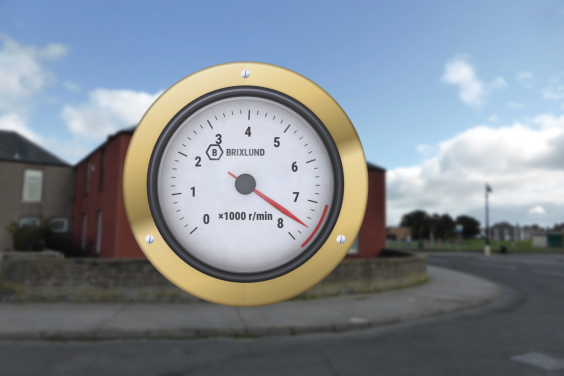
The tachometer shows 7600 (rpm)
